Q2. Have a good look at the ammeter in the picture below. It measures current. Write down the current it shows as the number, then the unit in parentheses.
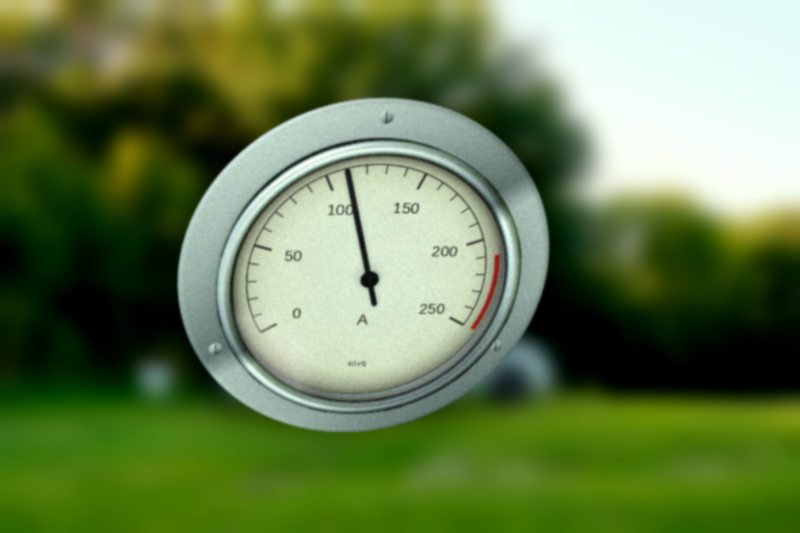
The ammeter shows 110 (A)
